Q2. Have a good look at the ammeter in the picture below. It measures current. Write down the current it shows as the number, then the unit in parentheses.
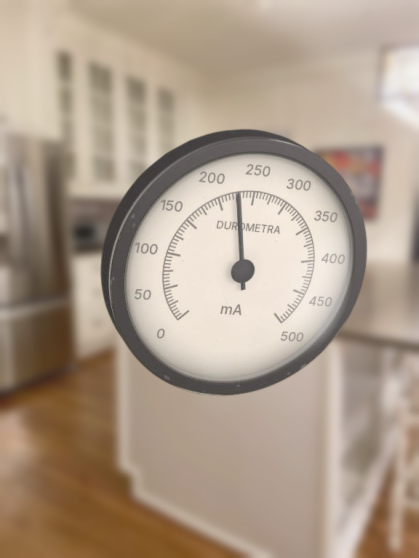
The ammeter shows 225 (mA)
